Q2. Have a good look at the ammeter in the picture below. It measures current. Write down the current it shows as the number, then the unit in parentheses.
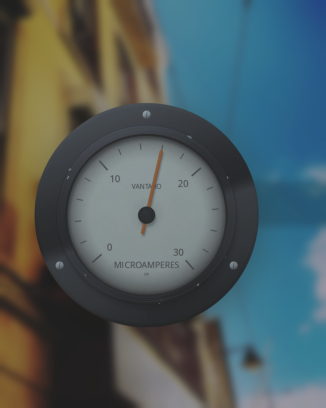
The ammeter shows 16 (µA)
